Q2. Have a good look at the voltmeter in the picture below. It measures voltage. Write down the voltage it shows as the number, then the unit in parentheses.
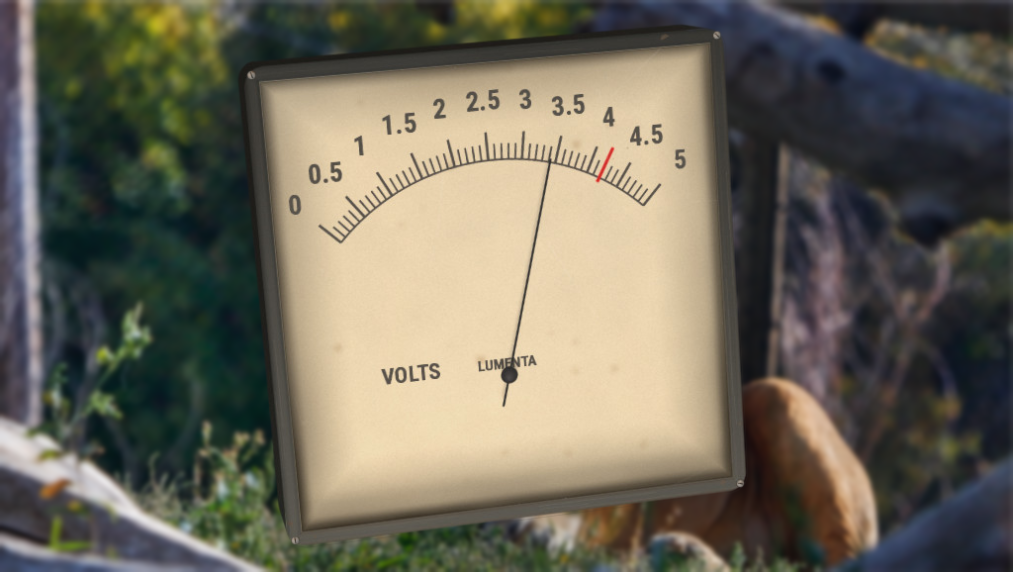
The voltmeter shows 3.4 (V)
